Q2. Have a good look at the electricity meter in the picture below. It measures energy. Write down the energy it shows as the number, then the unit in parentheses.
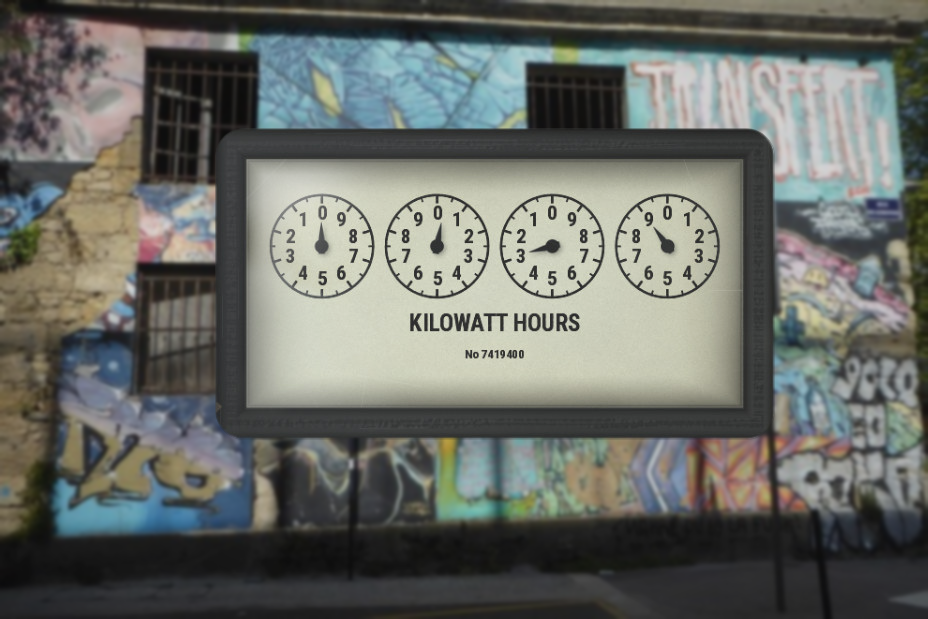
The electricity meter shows 29 (kWh)
